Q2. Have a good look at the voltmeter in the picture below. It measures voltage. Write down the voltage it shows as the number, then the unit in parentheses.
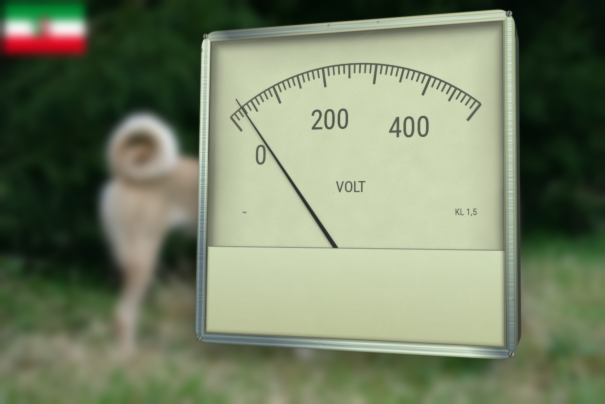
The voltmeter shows 30 (V)
